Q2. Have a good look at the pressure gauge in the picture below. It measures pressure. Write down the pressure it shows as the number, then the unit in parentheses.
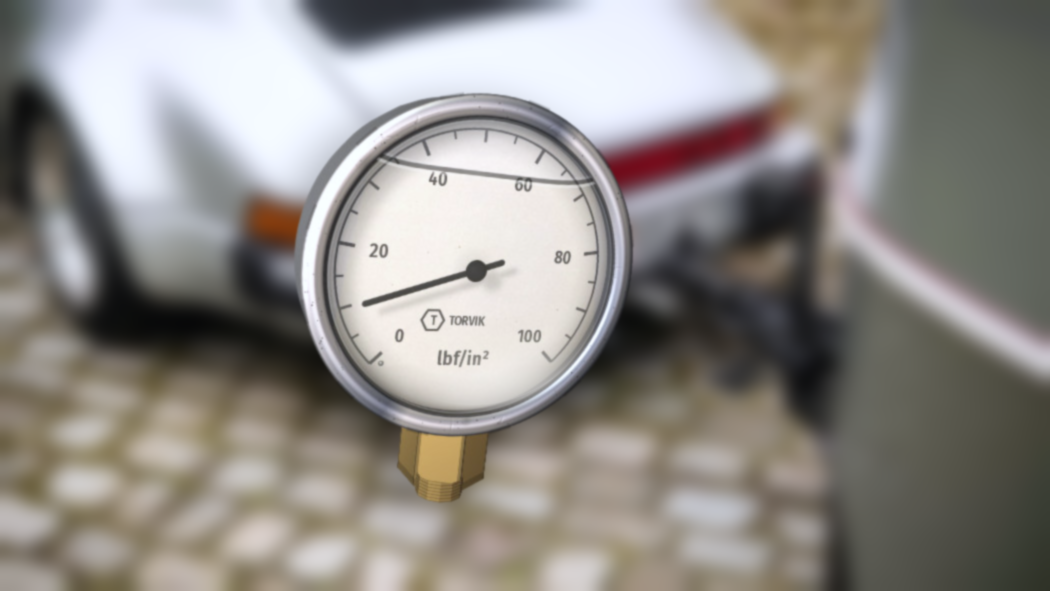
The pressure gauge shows 10 (psi)
